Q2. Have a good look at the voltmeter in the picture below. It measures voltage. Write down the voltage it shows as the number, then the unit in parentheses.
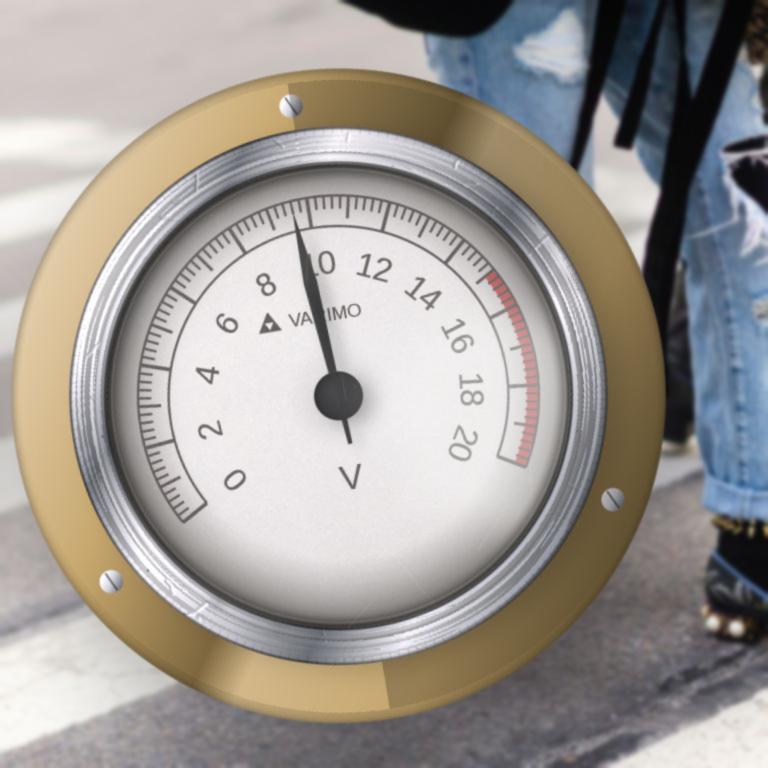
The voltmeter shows 9.6 (V)
